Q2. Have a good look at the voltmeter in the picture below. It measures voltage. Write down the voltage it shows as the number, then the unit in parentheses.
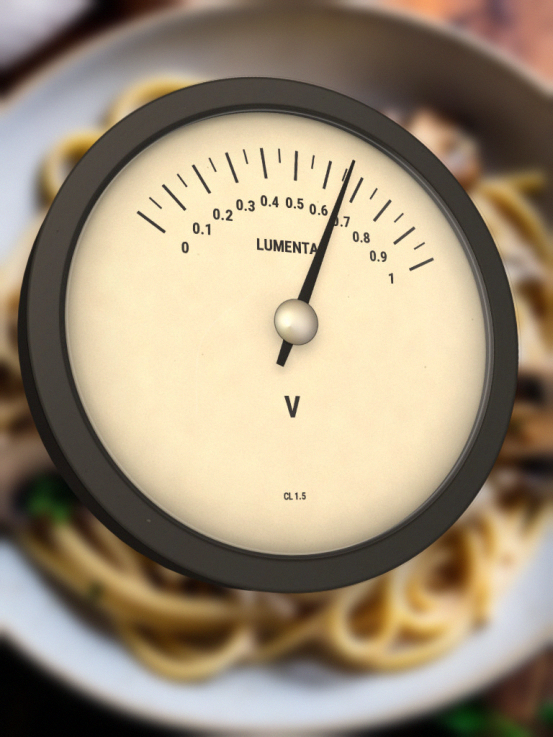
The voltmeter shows 0.65 (V)
